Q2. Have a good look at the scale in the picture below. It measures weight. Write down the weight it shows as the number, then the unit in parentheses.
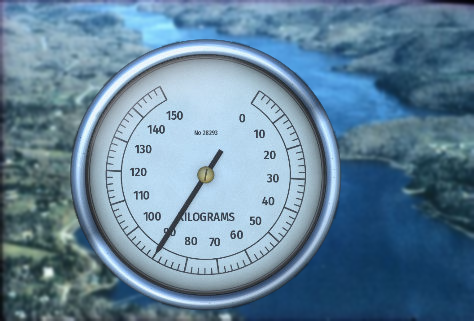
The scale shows 90 (kg)
